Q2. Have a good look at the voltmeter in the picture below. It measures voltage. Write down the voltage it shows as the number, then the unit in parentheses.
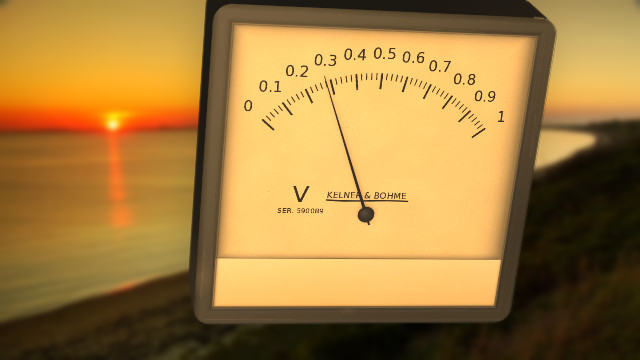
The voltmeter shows 0.28 (V)
